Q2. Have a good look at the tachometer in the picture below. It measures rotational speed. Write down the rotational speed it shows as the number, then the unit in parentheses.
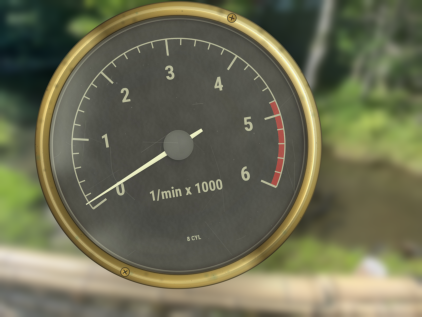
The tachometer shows 100 (rpm)
